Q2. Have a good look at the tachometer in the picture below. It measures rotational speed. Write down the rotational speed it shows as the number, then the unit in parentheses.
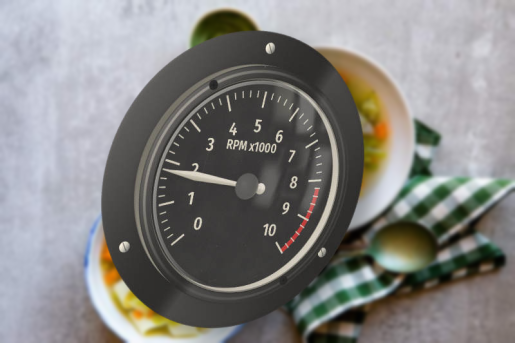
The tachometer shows 1800 (rpm)
